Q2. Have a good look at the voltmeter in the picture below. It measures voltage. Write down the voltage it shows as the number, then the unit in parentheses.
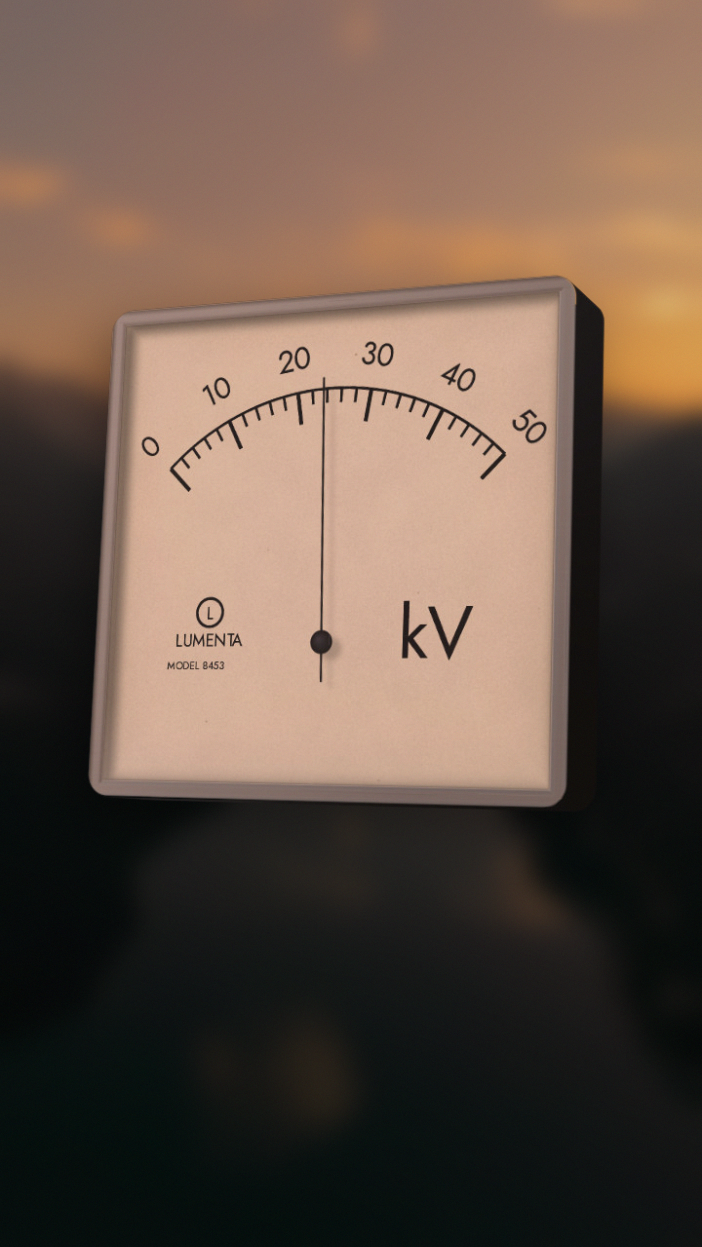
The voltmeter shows 24 (kV)
